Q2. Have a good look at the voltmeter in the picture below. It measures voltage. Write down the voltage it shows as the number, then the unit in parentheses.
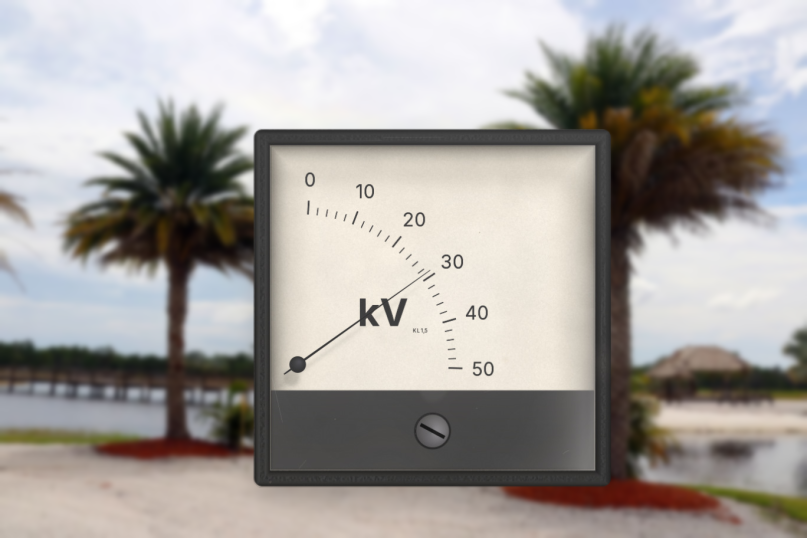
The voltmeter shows 29 (kV)
